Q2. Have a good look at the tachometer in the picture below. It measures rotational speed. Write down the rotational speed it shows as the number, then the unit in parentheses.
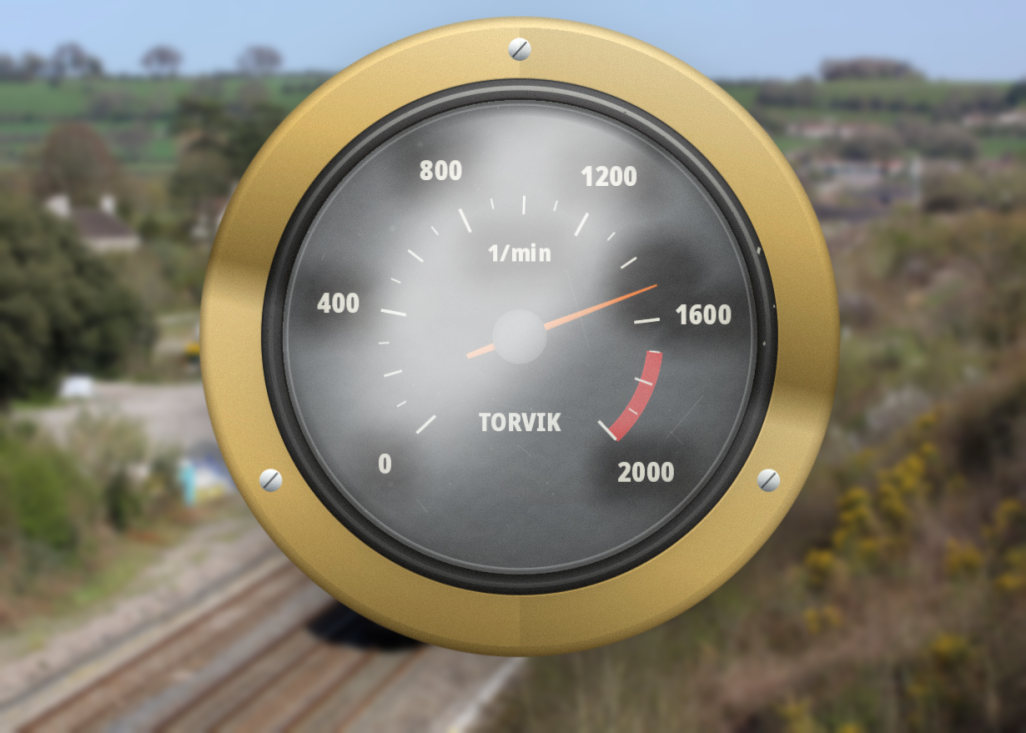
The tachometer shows 1500 (rpm)
